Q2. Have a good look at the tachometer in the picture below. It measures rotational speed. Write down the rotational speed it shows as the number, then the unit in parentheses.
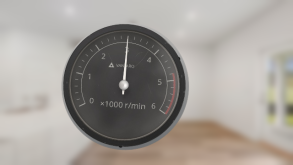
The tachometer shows 3000 (rpm)
